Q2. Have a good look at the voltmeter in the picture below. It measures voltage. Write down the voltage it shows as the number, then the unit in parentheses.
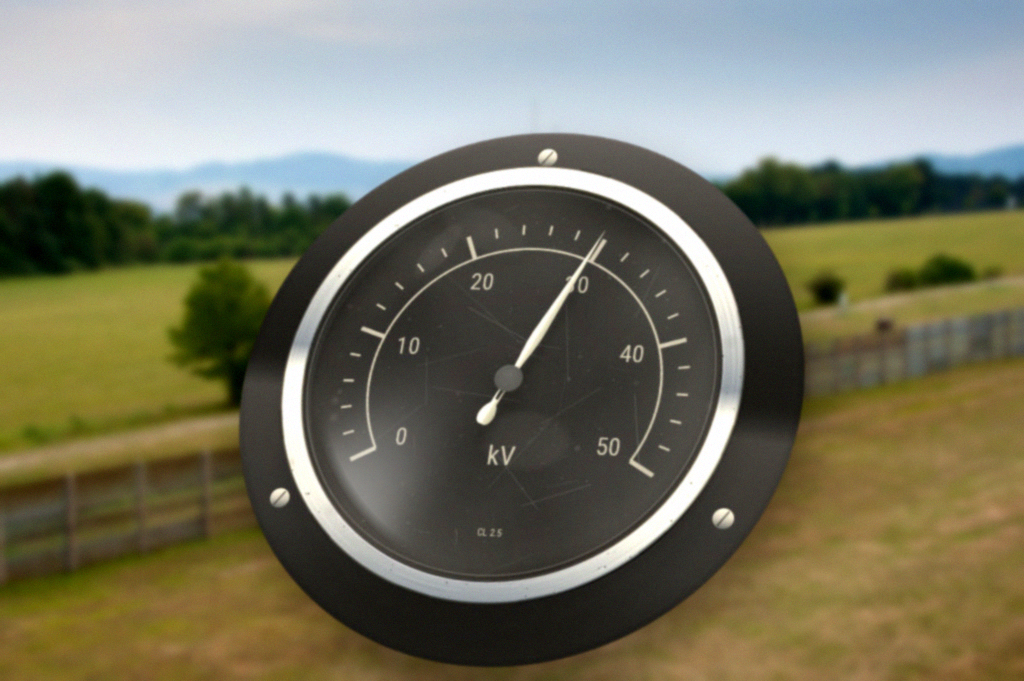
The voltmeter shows 30 (kV)
